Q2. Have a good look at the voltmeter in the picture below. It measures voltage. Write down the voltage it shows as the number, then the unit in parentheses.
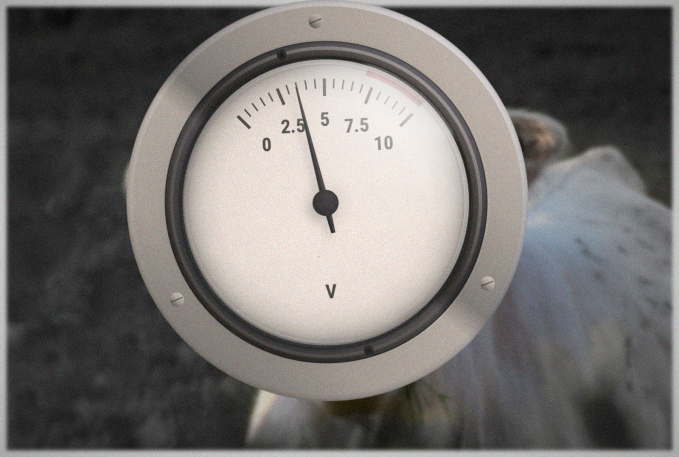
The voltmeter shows 3.5 (V)
